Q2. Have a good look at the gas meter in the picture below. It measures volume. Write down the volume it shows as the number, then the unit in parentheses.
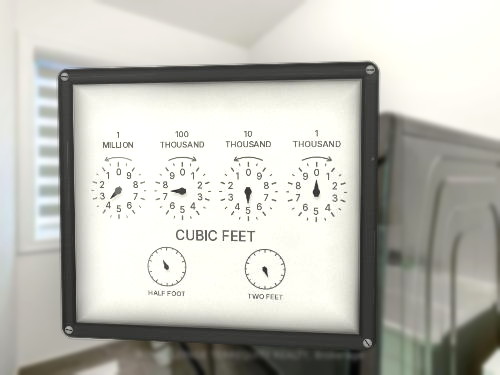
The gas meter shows 375000 (ft³)
